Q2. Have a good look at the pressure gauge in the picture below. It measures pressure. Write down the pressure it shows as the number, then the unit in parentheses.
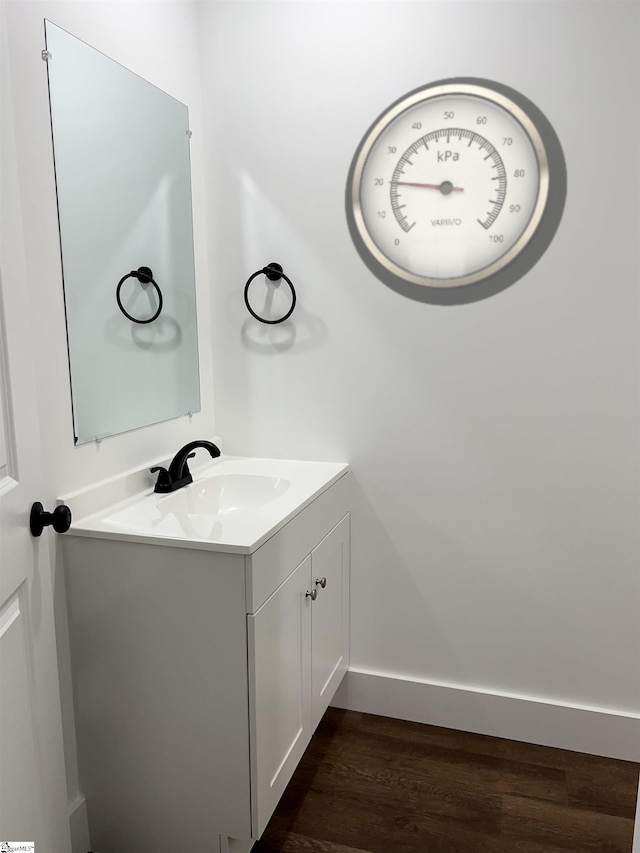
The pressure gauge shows 20 (kPa)
